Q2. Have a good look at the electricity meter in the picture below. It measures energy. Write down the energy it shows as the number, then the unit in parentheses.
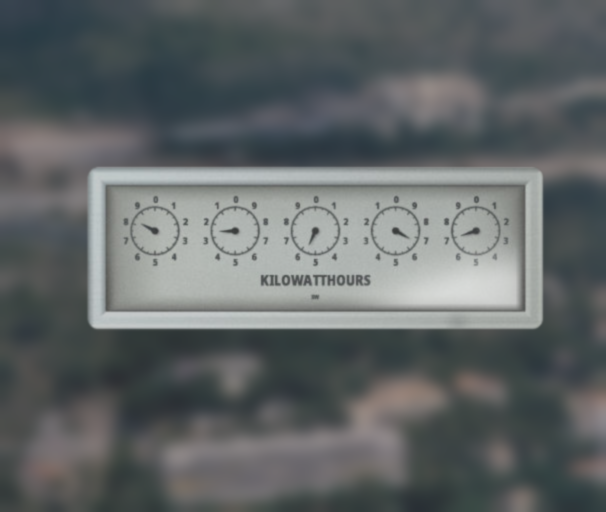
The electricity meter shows 82567 (kWh)
